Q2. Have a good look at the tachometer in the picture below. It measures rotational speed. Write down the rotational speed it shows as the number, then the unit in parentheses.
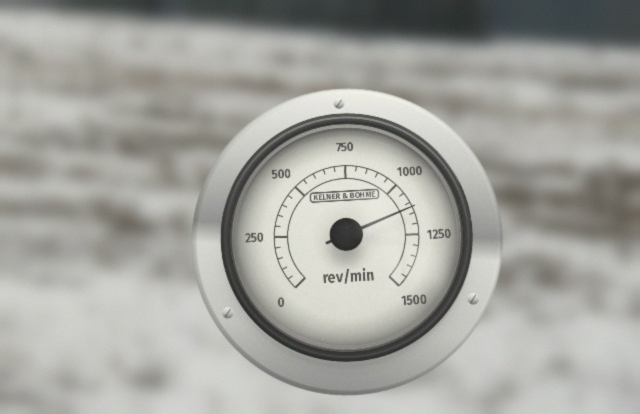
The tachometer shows 1125 (rpm)
